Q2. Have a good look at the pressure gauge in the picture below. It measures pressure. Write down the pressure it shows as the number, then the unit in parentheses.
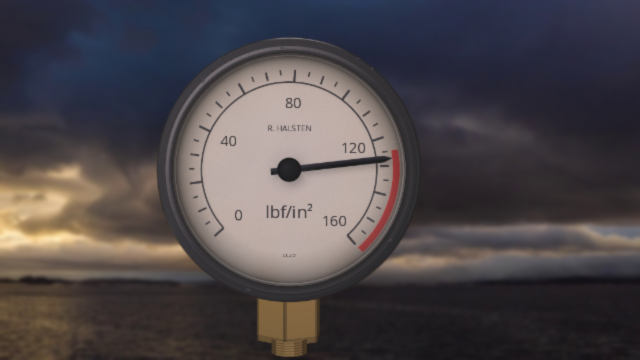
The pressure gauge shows 127.5 (psi)
